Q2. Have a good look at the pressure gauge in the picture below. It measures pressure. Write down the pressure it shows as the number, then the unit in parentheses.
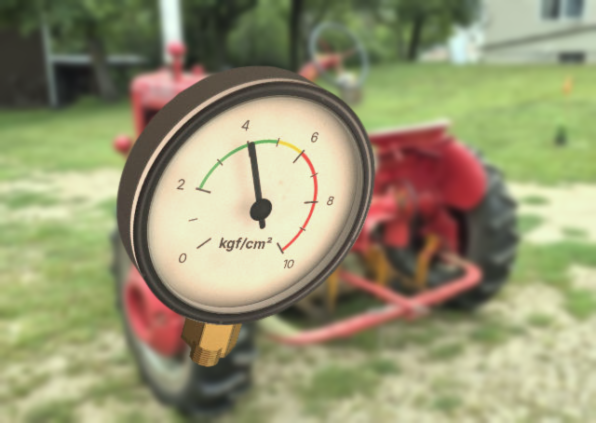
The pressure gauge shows 4 (kg/cm²)
